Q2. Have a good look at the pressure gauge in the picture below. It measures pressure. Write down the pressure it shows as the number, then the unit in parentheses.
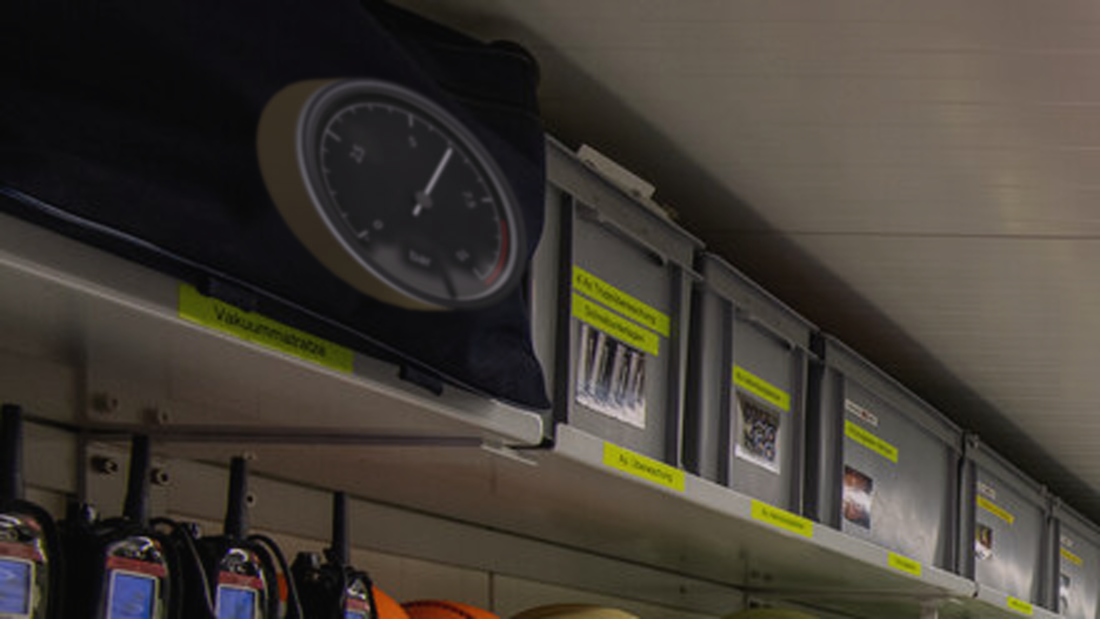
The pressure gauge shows 6 (bar)
